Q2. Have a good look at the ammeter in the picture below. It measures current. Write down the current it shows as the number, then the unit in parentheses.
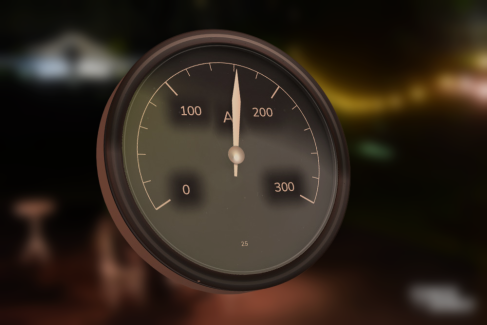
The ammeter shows 160 (A)
